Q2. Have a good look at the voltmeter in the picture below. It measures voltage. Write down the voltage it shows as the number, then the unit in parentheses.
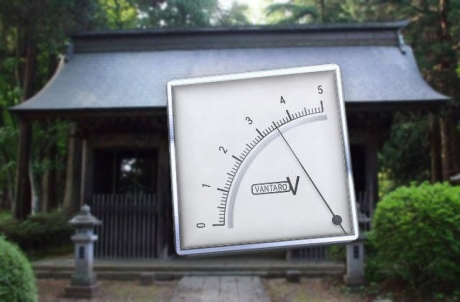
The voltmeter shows 3.5 (V)
